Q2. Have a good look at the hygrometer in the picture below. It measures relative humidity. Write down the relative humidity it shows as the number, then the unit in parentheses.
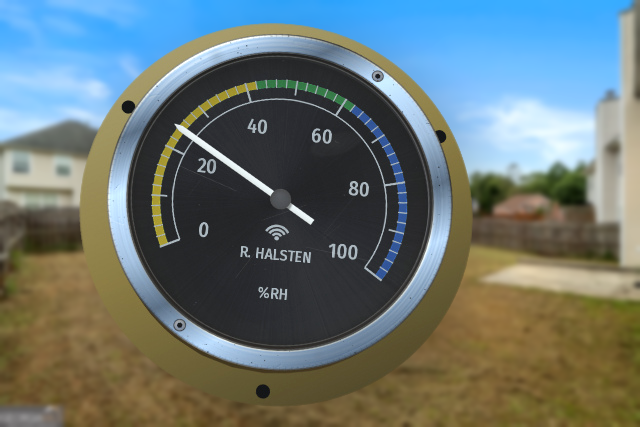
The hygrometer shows 24 (%)
